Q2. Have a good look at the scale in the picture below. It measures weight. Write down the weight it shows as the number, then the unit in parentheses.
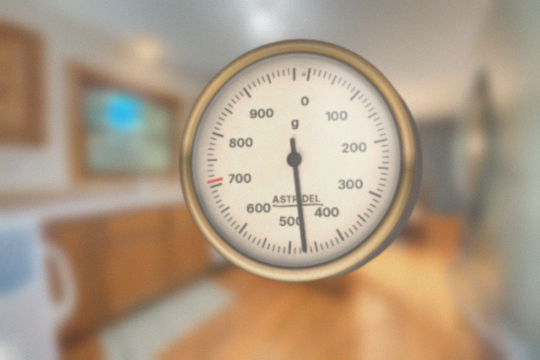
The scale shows 470 (g)
